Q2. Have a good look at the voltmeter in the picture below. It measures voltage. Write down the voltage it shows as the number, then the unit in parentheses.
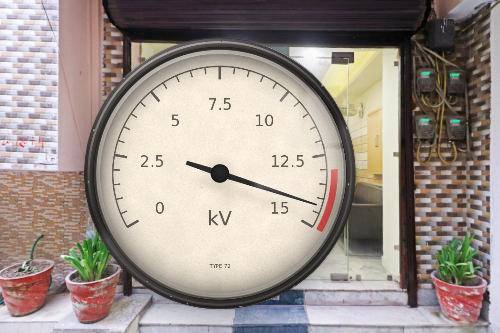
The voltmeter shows 14.25 (kV)
